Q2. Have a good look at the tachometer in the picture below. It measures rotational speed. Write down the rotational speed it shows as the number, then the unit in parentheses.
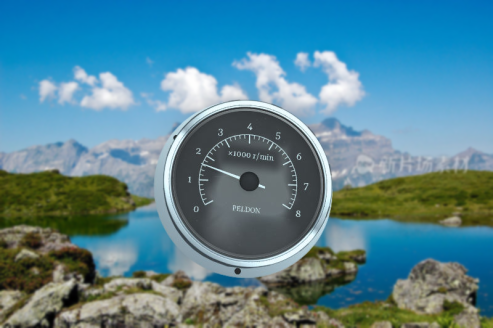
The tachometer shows 1600 (rpm)
